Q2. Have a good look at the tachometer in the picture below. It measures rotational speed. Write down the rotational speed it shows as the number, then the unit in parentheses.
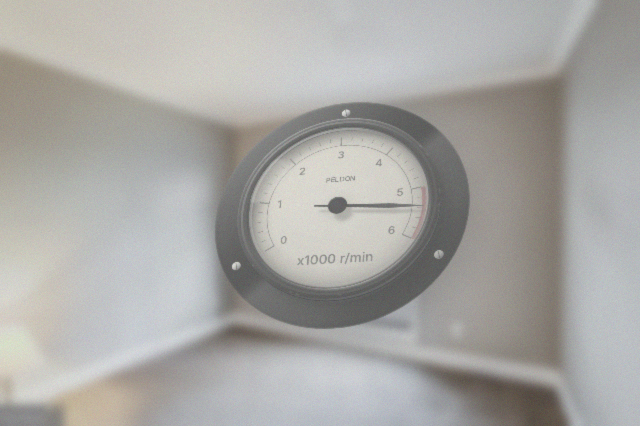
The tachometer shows 5400 (rpm)
